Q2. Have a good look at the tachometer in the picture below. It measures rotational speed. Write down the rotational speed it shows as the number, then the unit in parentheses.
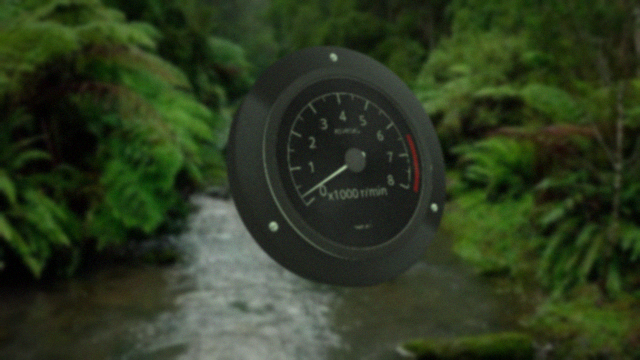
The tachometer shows 250 (rpm)
